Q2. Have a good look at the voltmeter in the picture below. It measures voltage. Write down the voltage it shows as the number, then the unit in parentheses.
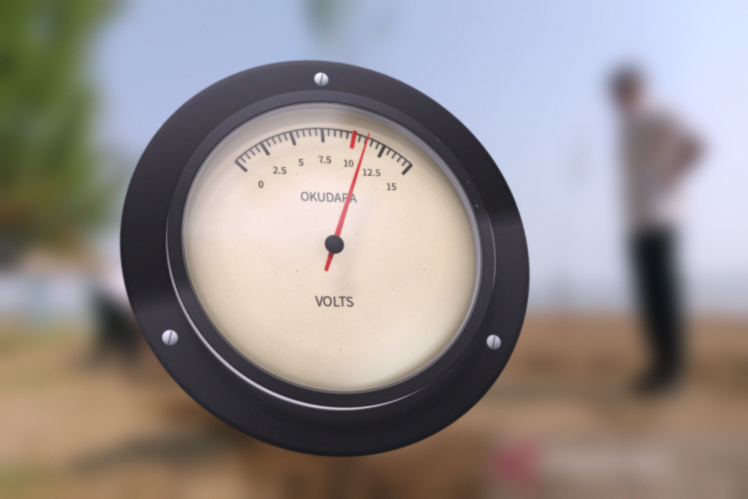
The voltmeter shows 11 (V)
